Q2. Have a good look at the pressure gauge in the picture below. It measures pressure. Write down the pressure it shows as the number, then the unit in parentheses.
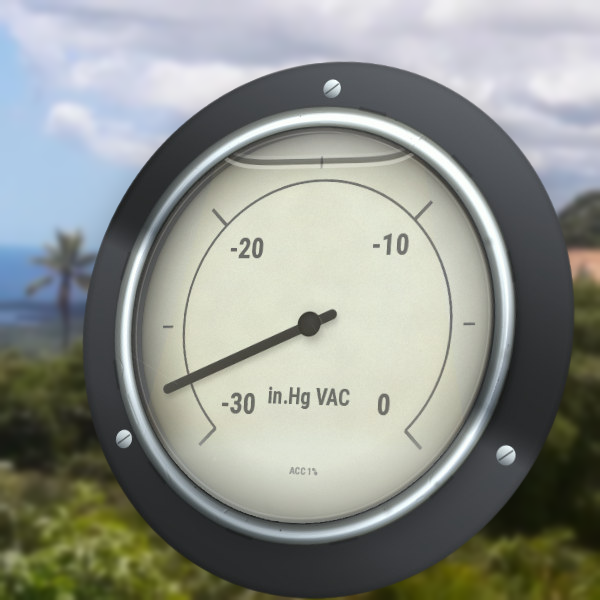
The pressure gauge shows -27.5 (inHg)
